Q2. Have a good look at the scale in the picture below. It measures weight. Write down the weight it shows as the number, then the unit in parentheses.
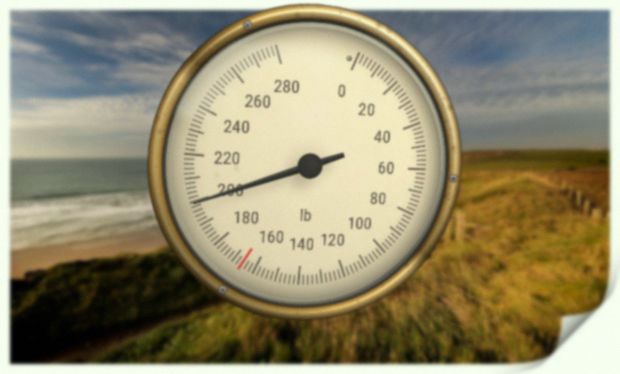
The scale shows 200 (lb)
